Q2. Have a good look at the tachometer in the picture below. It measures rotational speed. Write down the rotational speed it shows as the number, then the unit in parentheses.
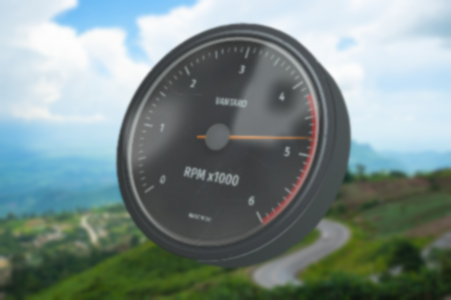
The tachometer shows 4800 (rpm)
